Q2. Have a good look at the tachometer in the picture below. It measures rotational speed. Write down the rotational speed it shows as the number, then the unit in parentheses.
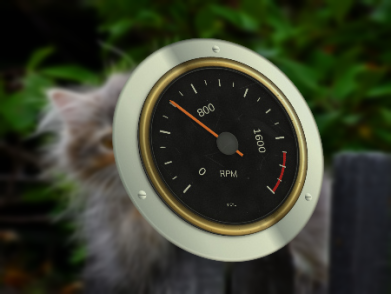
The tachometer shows 600 (rpm)
